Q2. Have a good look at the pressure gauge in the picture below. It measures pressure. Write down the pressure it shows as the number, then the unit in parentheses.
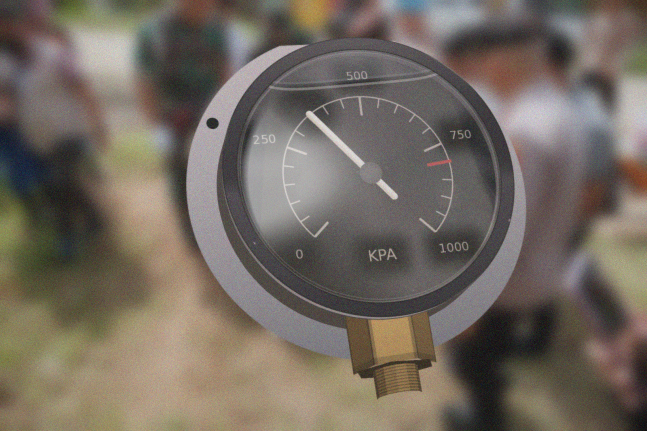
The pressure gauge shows 350 (kPa)
